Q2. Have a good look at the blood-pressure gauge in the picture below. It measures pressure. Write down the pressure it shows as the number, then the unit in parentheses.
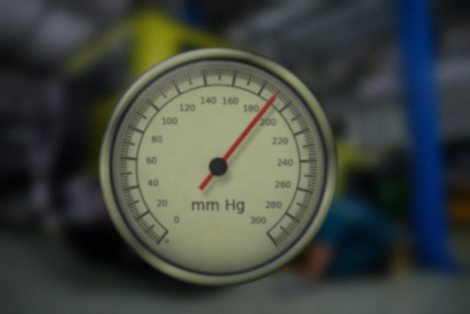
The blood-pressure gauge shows 190 (mmHg)
